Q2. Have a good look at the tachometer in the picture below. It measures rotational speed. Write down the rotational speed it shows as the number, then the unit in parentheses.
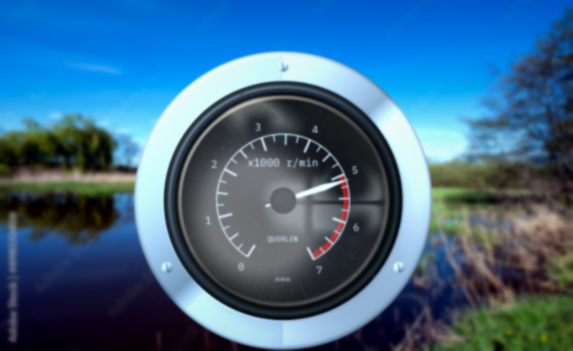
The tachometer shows 5125 (rpm)
